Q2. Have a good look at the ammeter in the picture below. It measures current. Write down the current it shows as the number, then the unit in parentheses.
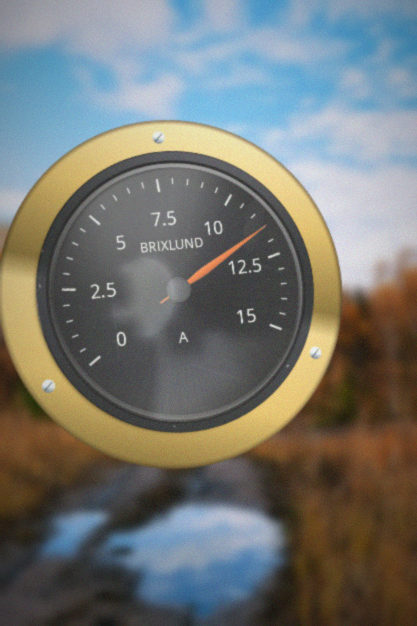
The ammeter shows 11.5 (A)
